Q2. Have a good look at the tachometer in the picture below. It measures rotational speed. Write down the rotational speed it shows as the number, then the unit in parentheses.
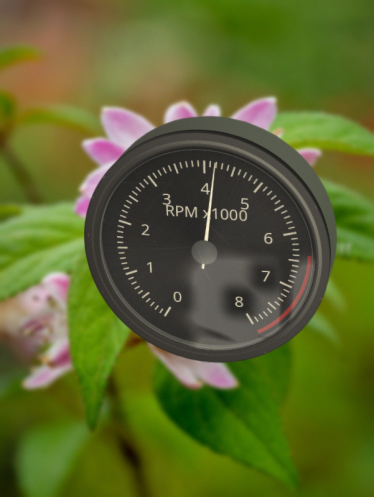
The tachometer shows 4200 (rpm)
